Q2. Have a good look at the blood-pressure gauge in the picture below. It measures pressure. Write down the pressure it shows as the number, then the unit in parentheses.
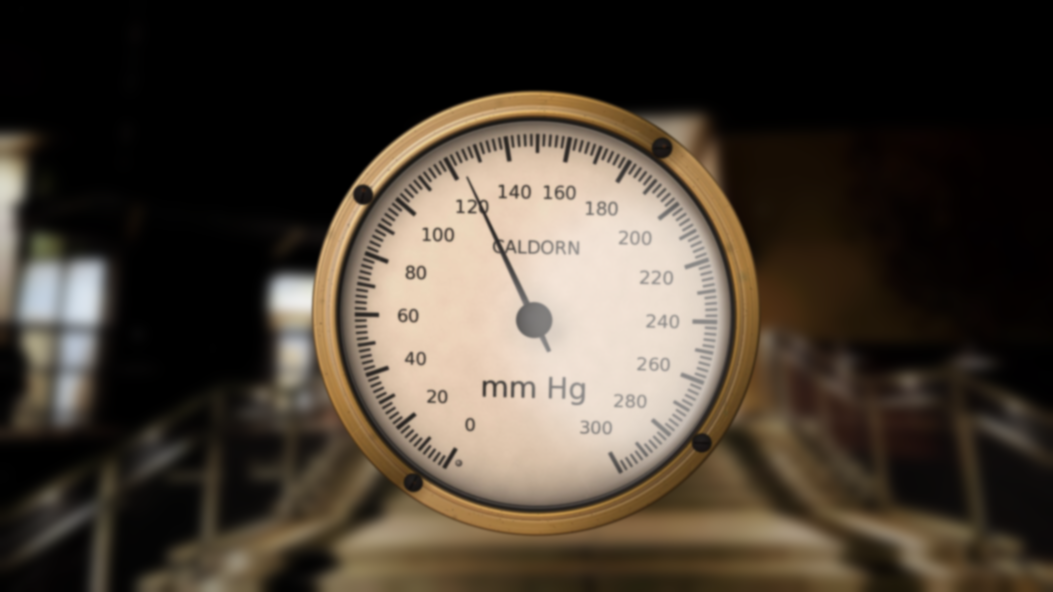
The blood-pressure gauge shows 124 (mmHg)
